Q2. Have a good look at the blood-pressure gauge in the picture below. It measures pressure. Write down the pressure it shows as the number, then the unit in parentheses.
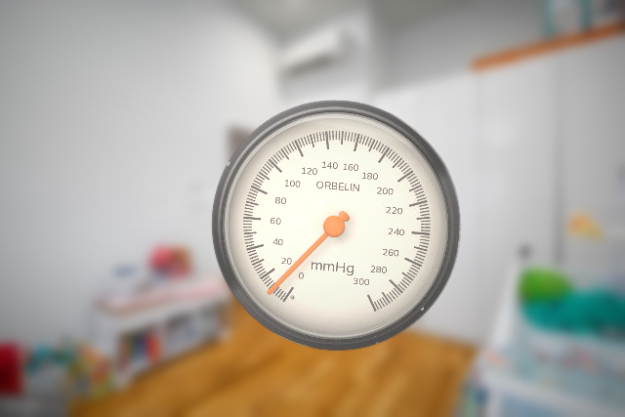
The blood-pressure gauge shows 10 (mmHg)
